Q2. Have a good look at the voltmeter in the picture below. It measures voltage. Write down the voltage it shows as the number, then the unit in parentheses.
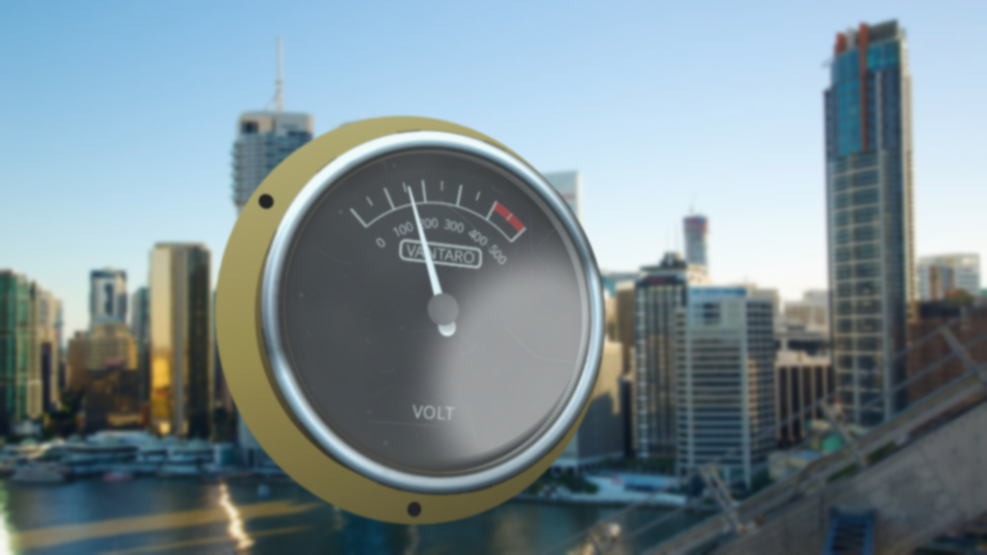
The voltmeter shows 150 (V)
